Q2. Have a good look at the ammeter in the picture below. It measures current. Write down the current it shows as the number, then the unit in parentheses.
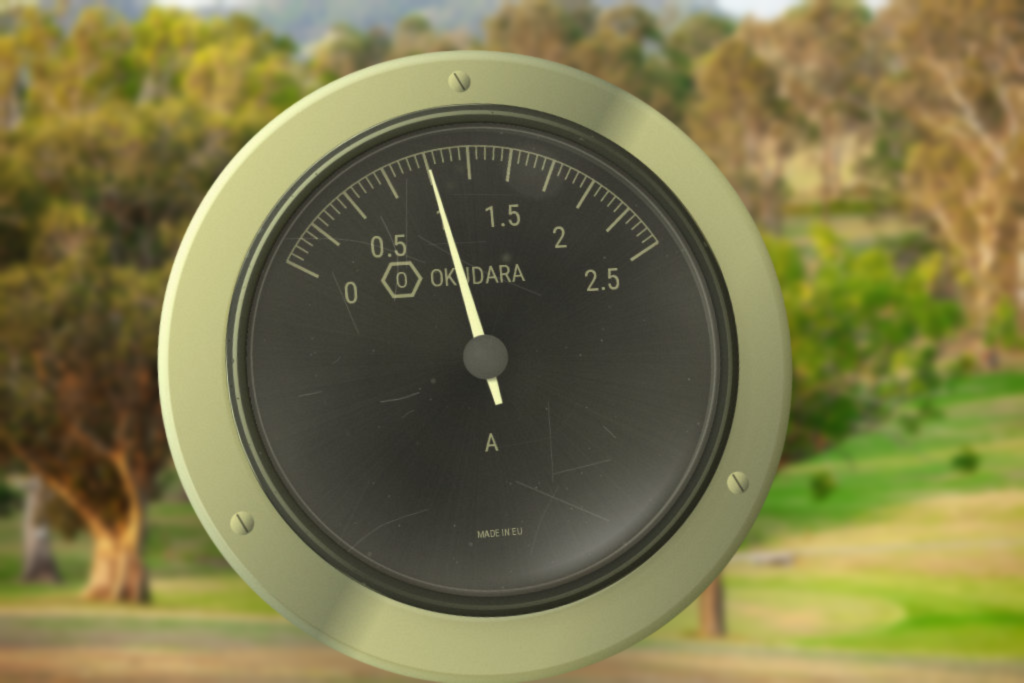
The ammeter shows 1 (A)
